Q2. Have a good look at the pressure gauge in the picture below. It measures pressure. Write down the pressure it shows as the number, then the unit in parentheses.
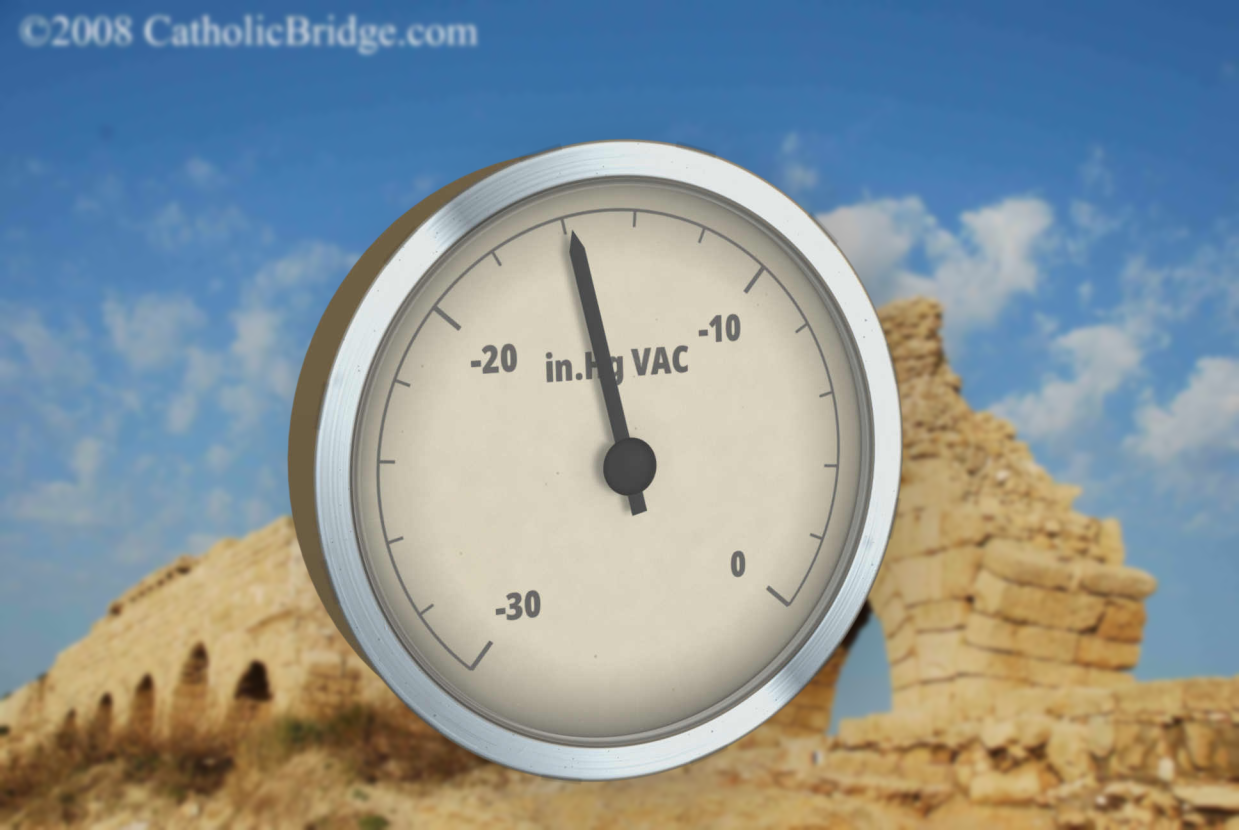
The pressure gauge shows -16 (inHg)
